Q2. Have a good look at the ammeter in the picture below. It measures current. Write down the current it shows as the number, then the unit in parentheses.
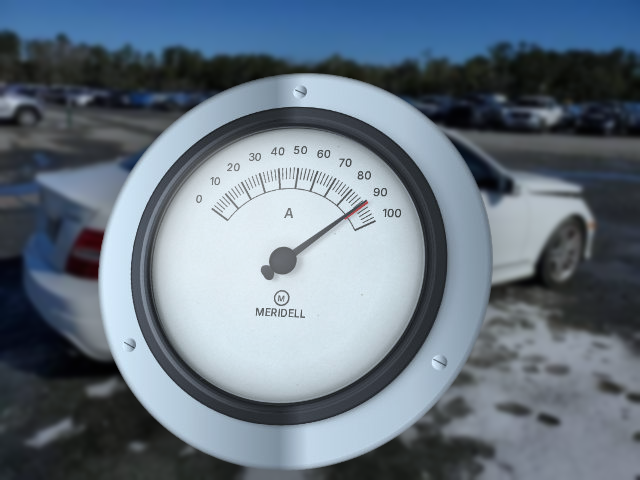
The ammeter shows 90 (A)
